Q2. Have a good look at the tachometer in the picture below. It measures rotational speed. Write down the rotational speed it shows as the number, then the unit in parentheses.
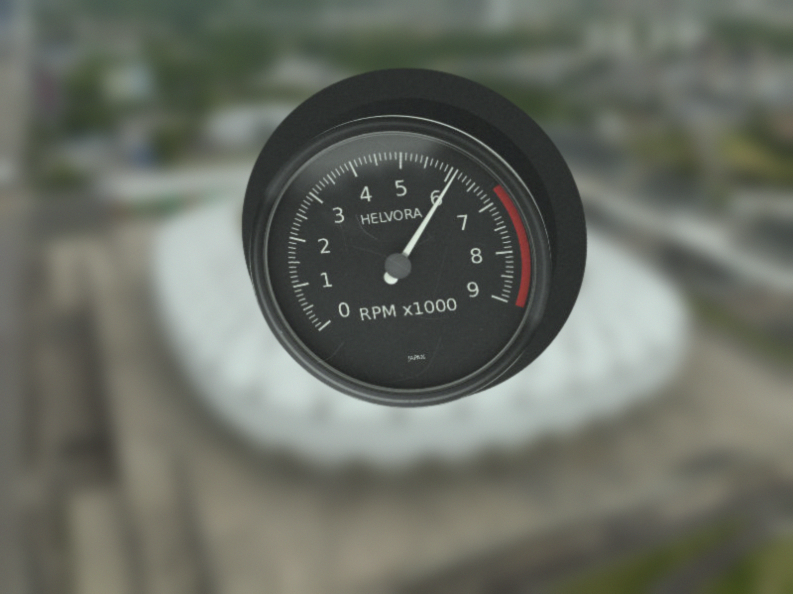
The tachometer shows 6100 (rpm)
